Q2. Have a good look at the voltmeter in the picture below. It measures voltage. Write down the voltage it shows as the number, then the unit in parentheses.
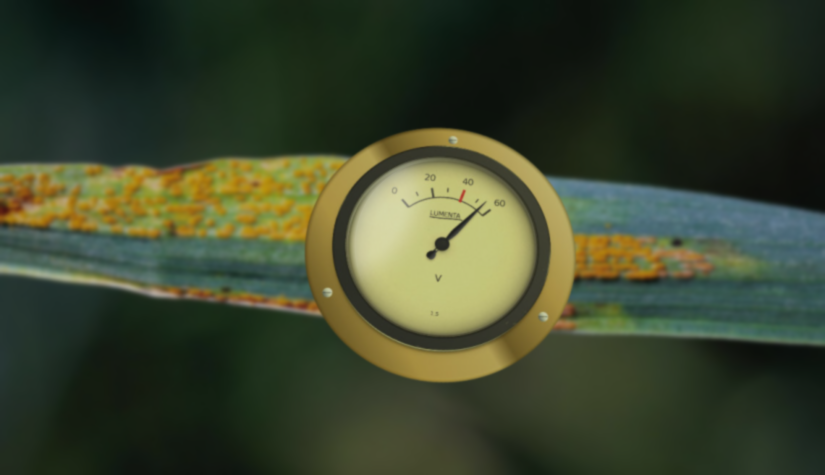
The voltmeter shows 55 (V)
